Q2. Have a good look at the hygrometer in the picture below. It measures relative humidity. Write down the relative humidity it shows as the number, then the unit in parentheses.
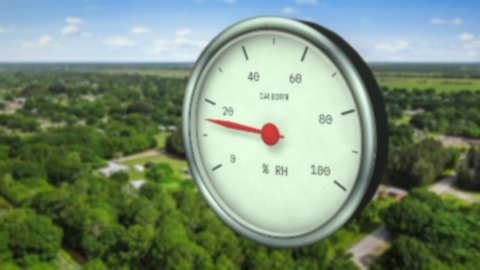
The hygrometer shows 15 (%)
